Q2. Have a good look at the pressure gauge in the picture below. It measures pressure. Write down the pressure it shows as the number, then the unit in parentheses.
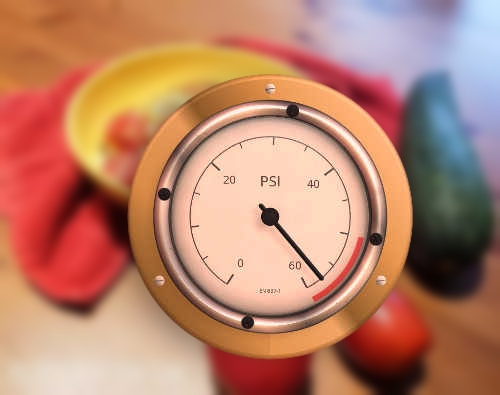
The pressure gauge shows 57.5 (psi)
